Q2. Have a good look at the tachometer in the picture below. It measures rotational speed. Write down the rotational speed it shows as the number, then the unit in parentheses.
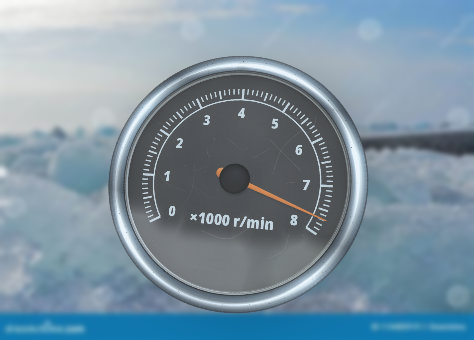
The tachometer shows 7700 (rpm)
